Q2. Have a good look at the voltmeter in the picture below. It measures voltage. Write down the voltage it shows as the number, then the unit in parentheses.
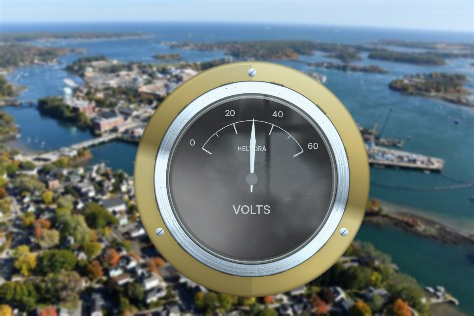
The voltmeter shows 30 (V)
